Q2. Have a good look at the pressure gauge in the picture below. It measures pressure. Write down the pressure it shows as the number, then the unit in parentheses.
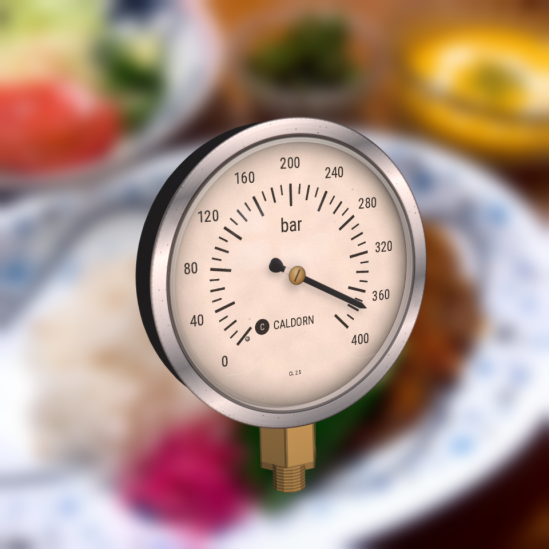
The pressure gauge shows 375 (bar)
